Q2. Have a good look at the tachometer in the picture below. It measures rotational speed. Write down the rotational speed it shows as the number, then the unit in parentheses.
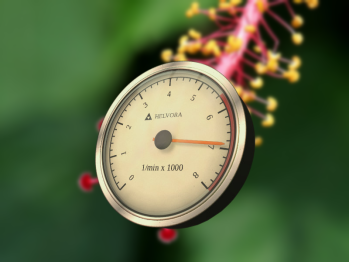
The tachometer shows 6900 (rpm)
